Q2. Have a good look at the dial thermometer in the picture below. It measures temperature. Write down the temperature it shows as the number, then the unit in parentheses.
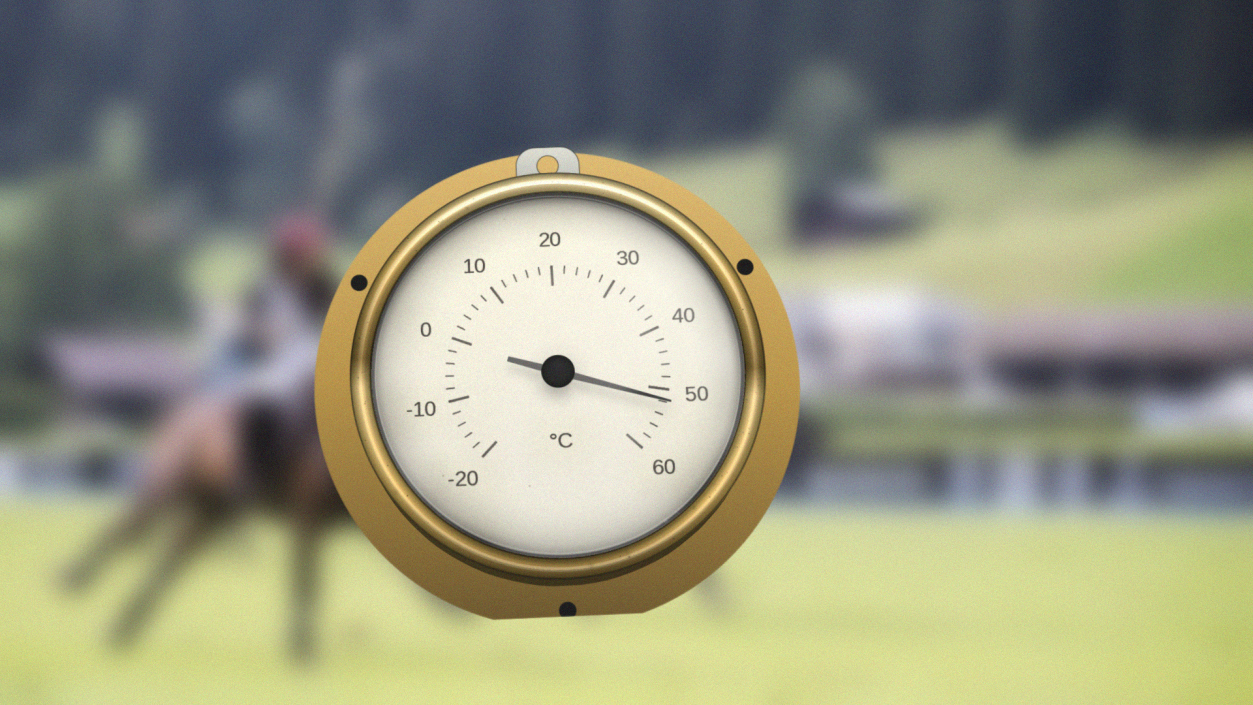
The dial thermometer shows 52 (°C)
